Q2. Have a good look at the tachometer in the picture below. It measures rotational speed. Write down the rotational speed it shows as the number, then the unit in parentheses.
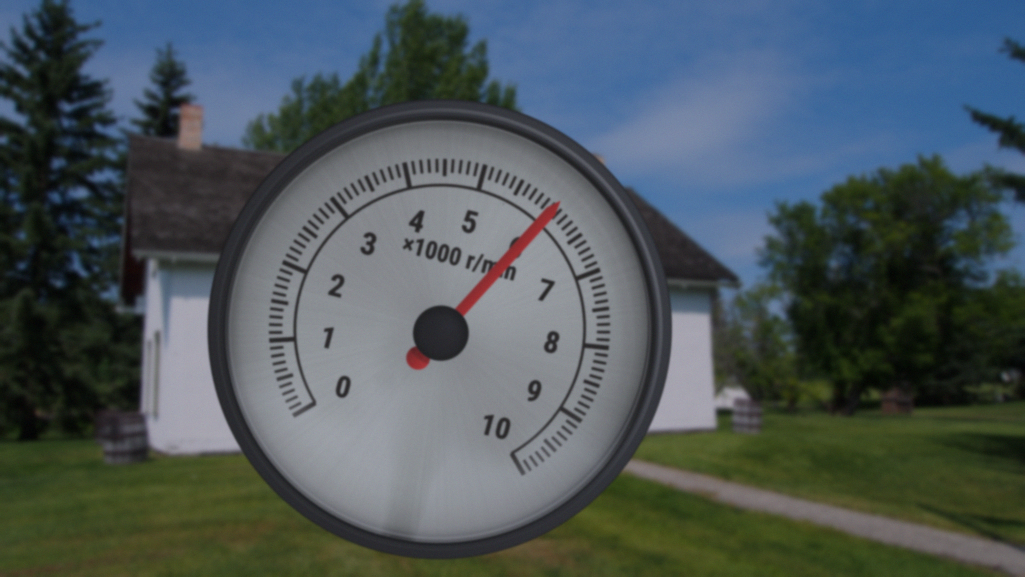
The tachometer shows 6000 (rpm)
